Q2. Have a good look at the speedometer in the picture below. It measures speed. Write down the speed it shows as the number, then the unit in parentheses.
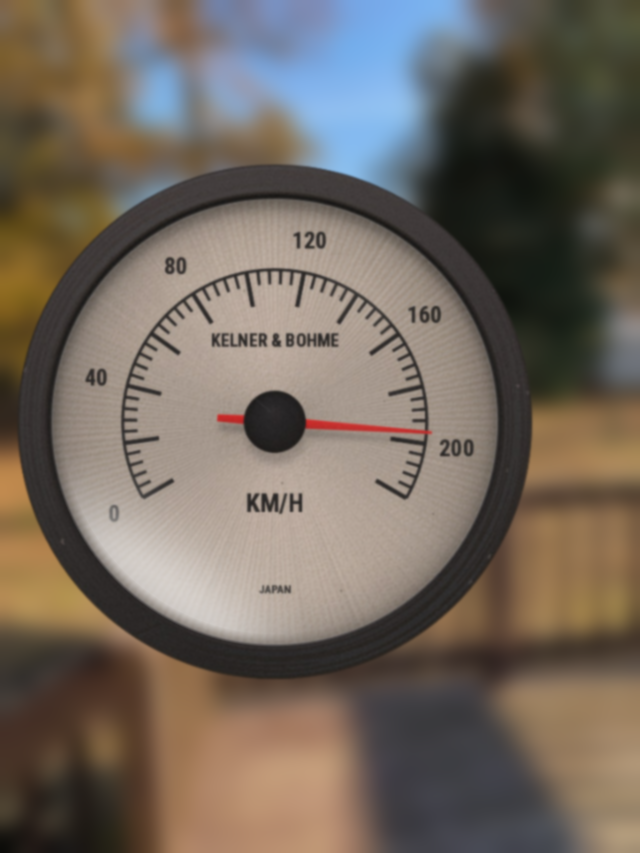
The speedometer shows 196 (km/h)
